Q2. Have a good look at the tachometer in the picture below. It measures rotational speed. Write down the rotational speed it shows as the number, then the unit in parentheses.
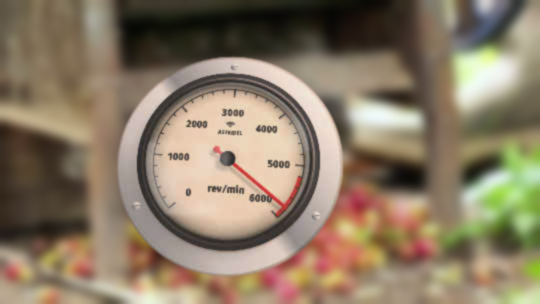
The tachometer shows 5800 (rpm)
